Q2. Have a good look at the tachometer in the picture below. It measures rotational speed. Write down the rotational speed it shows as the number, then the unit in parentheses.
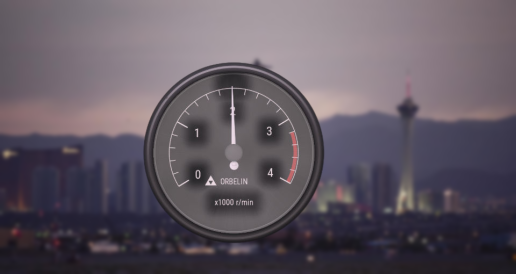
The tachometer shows 2000 (rpm)
